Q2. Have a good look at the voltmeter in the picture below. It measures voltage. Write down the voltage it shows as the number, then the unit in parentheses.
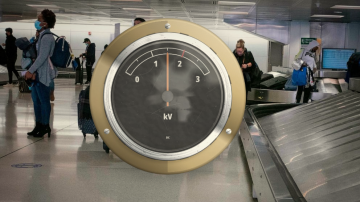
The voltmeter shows 1.5 (kV)
